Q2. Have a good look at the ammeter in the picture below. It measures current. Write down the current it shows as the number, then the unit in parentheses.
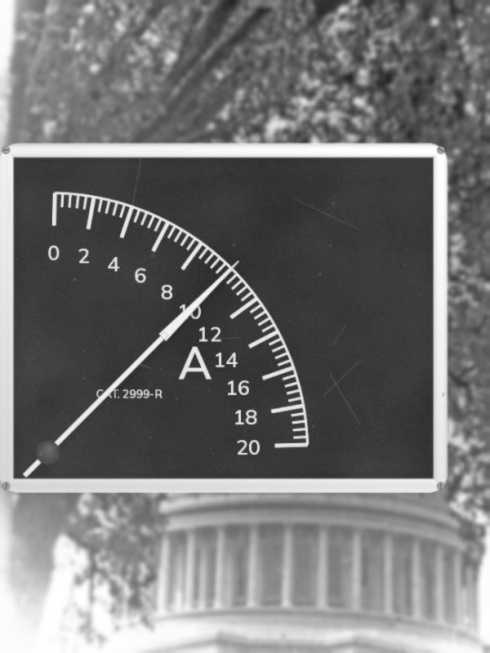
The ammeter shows 10 (A)
